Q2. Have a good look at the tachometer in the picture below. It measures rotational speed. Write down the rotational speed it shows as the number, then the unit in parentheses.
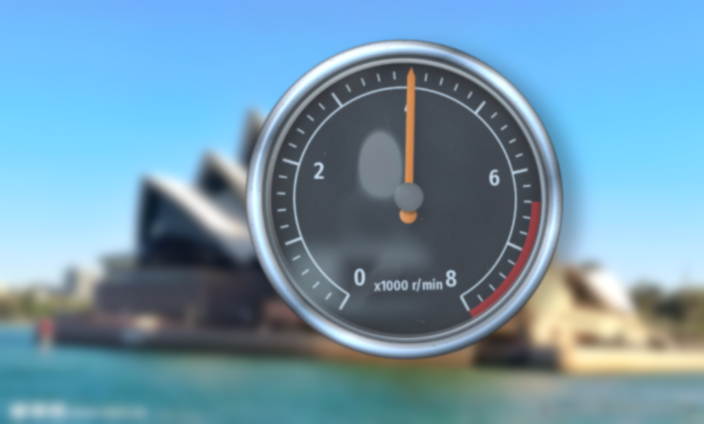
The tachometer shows 4000 (rpm)
